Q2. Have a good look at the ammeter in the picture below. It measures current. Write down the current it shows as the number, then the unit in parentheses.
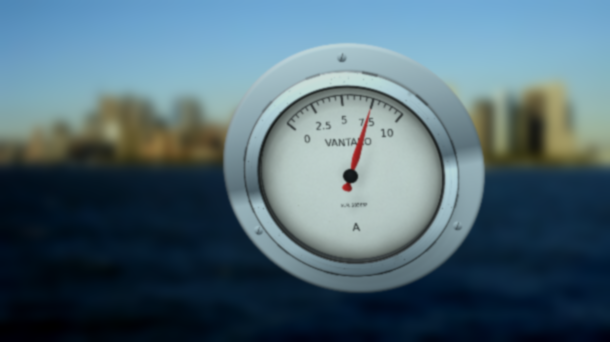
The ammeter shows 7.5 (A)
